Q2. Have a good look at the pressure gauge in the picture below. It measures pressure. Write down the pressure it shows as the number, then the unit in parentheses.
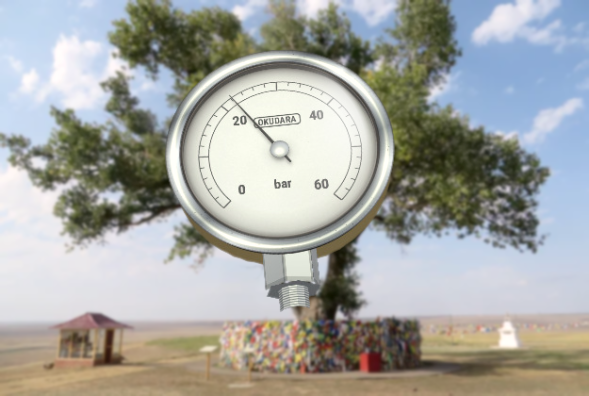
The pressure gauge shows 22 (bar)
